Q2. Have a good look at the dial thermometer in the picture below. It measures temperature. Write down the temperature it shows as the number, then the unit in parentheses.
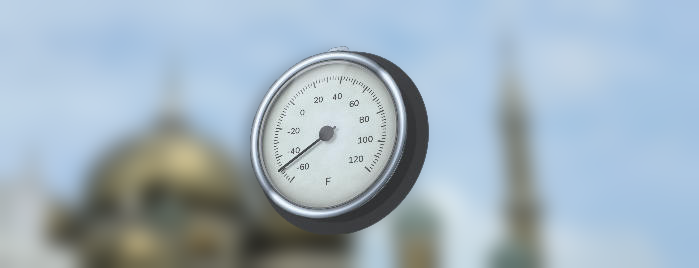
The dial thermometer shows -50 (°F)
